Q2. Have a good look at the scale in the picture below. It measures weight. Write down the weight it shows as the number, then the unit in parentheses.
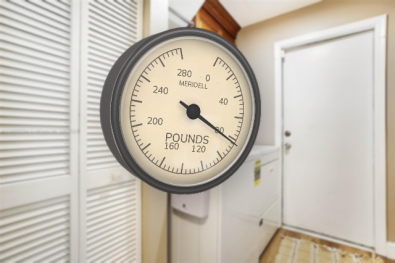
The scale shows 84 (lb)
